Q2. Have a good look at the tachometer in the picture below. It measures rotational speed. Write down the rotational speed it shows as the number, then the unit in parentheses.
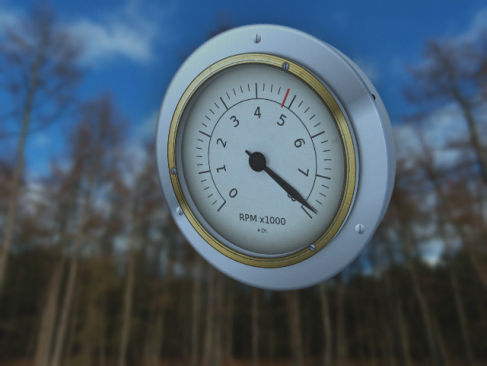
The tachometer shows 7800 (rpm)
